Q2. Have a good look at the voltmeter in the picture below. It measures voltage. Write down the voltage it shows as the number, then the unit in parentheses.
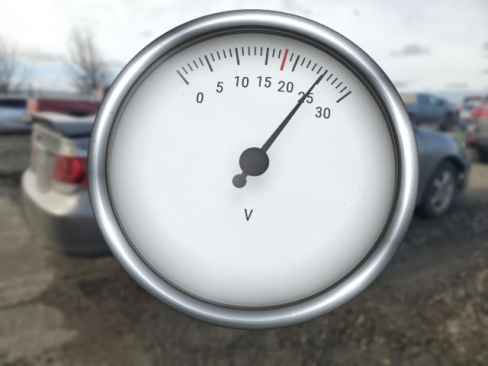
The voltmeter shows 25 (V)
